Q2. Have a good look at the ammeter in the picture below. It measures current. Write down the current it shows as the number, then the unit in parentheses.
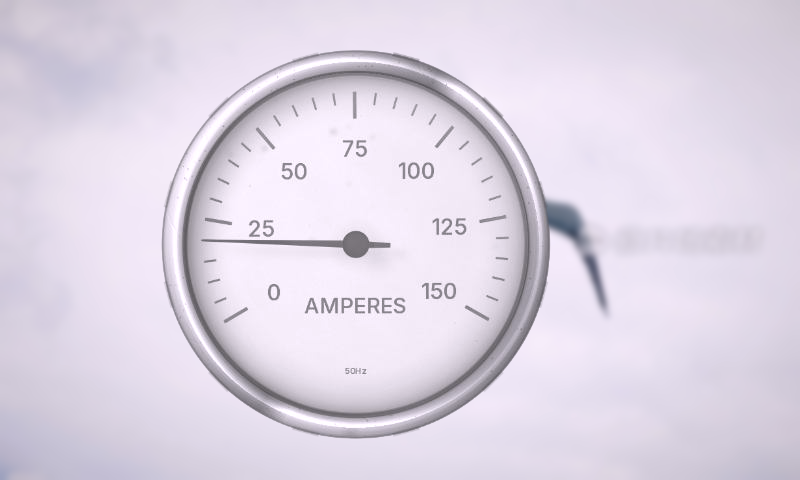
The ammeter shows 20 (A)
